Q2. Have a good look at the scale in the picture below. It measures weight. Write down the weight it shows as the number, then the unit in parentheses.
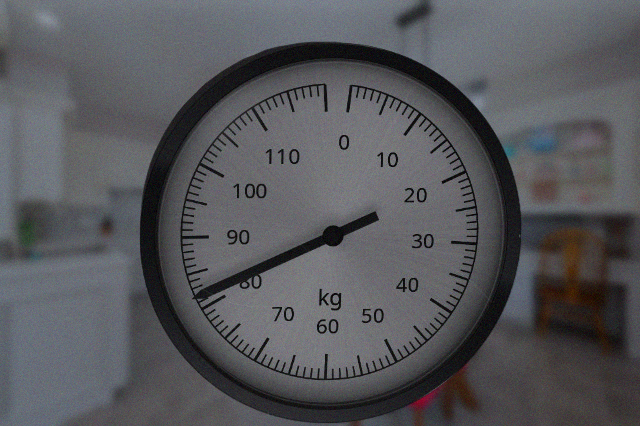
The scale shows 82 (kg)
